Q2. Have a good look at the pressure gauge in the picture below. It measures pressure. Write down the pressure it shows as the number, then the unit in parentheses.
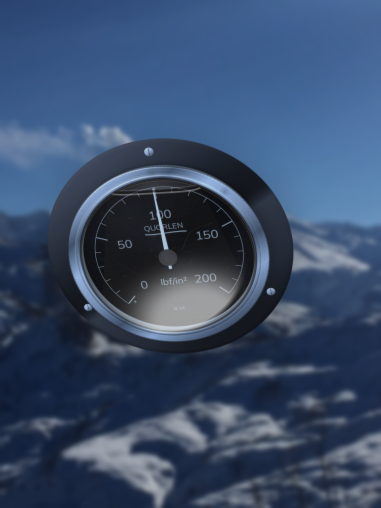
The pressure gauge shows 100 (psi)
